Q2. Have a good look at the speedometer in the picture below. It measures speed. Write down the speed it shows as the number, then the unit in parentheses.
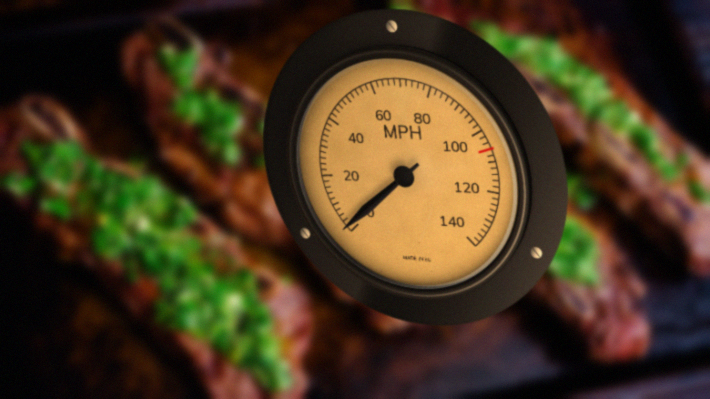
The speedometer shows 2 (mph)
